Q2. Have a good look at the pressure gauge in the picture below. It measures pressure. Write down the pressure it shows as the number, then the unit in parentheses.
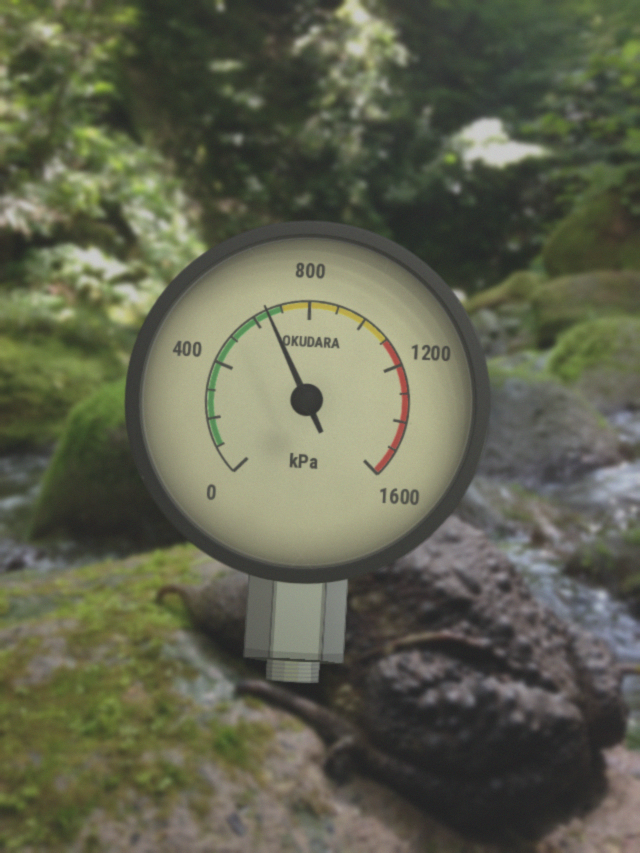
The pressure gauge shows 650 (kPa)
